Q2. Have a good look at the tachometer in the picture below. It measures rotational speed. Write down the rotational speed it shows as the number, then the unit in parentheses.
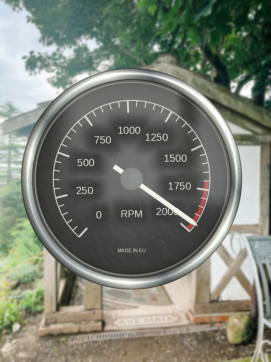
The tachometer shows 1950 (rpm)
